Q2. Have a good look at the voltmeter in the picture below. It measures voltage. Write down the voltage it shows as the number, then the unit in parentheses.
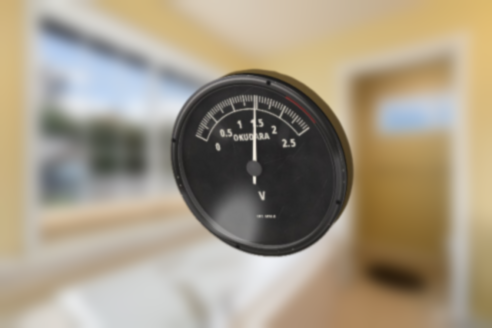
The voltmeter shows 1.5 (V)
